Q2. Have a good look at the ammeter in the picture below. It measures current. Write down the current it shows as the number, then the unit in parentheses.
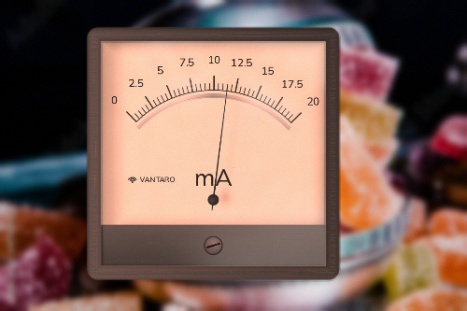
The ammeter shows 11.5 (mA)
